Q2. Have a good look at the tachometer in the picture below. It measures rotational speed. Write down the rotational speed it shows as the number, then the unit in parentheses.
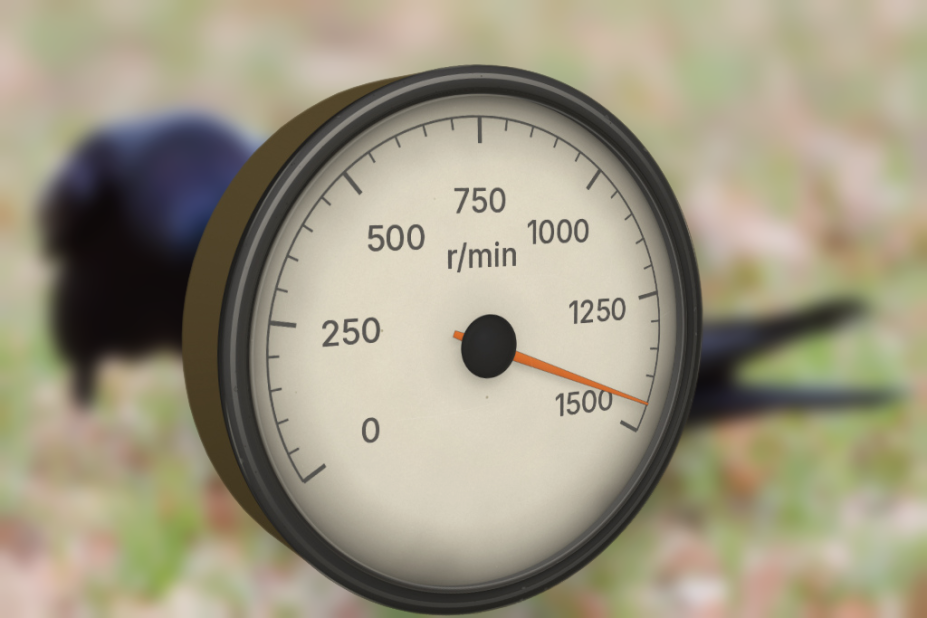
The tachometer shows 1450 (rpm)
